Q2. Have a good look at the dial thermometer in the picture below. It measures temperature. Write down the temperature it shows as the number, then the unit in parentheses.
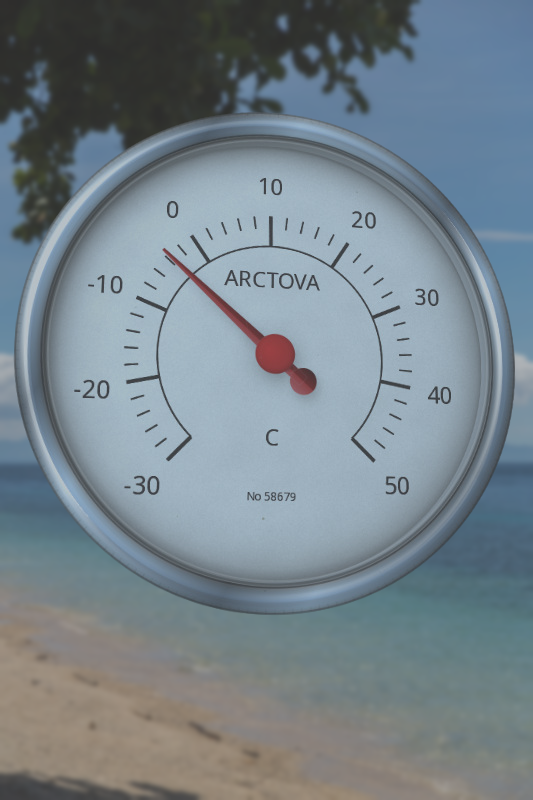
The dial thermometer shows -4 (°C)
